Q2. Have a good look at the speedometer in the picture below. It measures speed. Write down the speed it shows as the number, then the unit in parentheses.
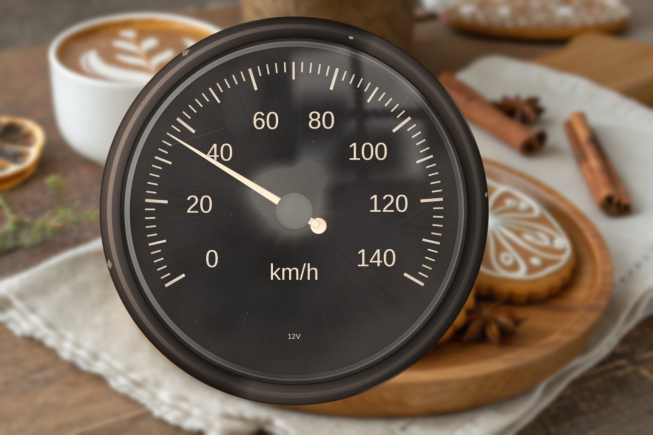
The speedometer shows 36 (km/h)
